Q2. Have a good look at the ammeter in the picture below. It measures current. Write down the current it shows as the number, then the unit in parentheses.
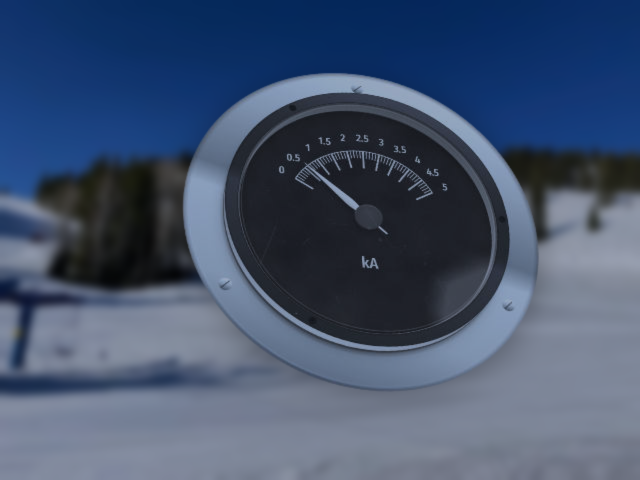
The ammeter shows 0.5 (kA)
